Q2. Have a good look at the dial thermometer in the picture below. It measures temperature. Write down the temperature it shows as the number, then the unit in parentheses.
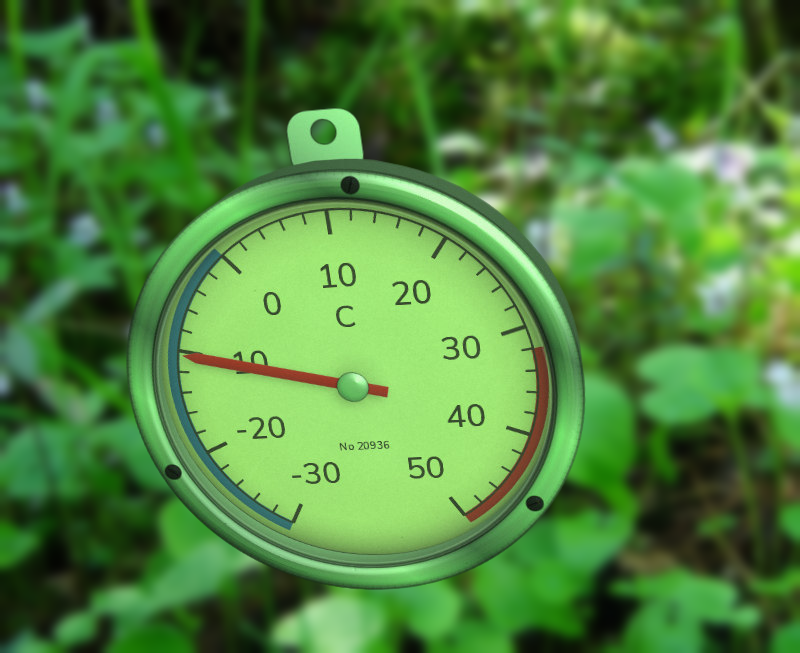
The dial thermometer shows -10 (°C)
